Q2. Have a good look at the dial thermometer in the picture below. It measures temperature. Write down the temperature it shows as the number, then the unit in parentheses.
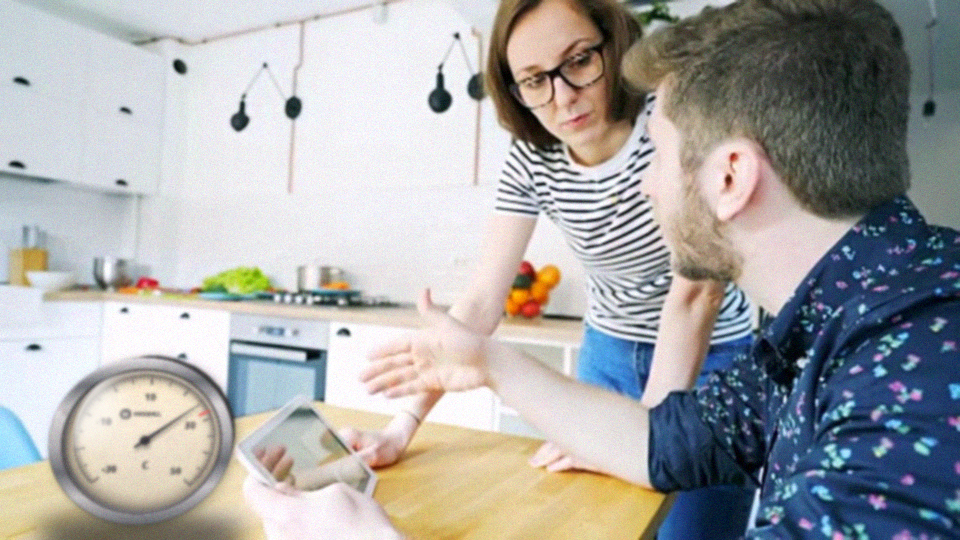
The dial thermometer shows 25 (°C)
